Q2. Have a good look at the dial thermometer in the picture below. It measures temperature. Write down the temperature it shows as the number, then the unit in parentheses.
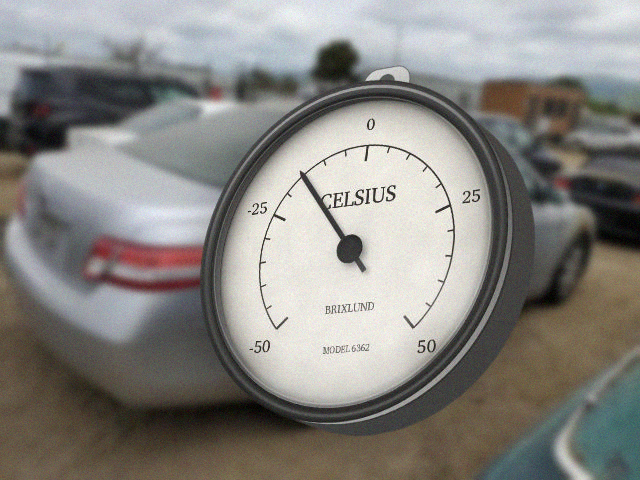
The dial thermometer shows -15 (°C)
